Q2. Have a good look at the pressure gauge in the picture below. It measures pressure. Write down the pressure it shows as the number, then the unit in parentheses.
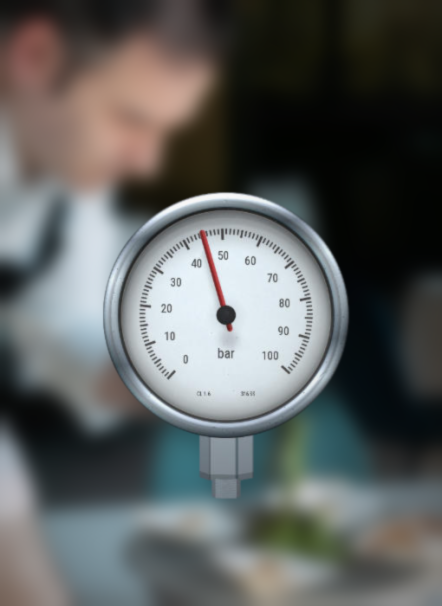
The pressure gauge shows 45 (bar)
